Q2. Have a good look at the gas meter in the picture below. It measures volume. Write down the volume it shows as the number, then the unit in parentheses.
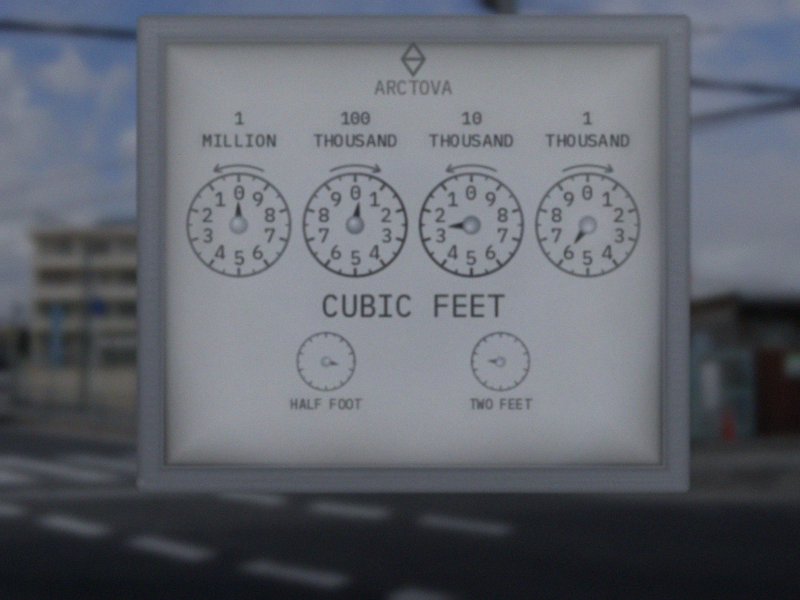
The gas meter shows 2600 (ft³)
